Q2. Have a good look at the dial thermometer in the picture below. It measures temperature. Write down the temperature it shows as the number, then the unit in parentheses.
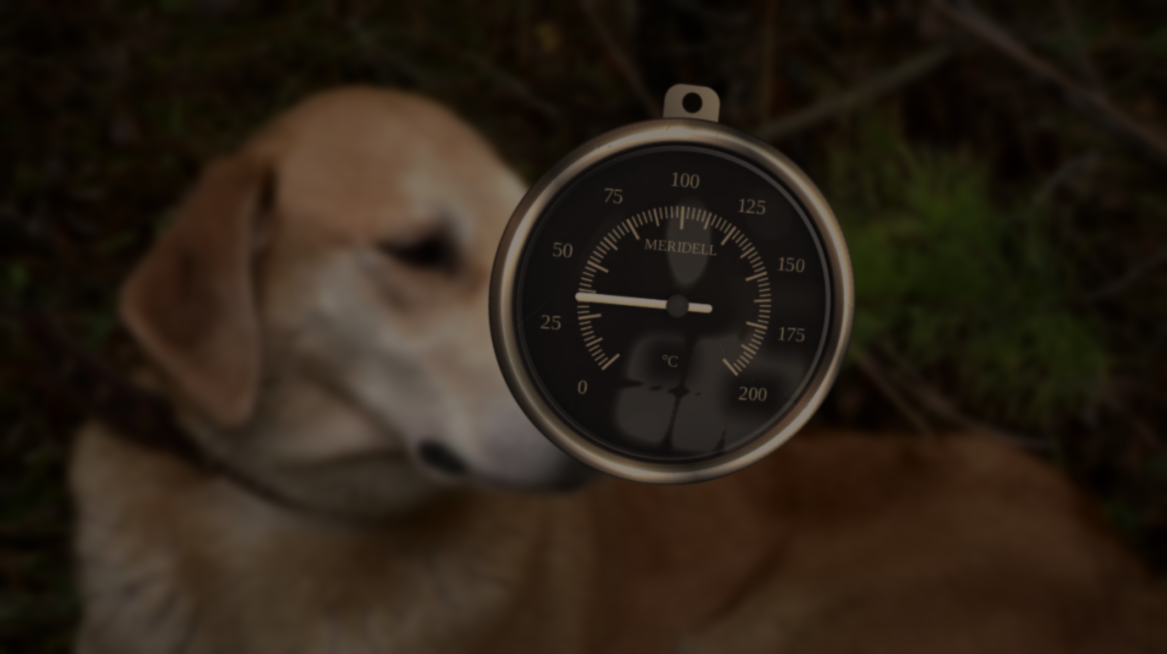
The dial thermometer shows 35 (°C)
